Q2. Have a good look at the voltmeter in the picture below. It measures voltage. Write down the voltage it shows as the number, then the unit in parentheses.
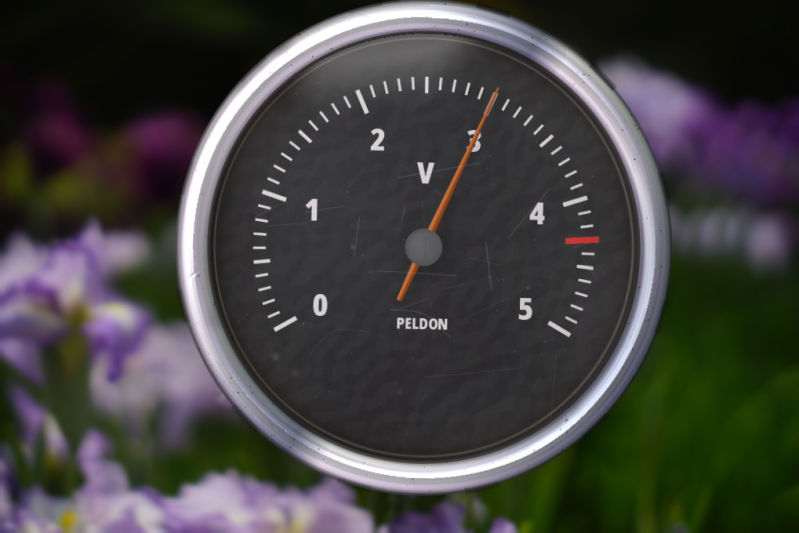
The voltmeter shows 3 (V)
